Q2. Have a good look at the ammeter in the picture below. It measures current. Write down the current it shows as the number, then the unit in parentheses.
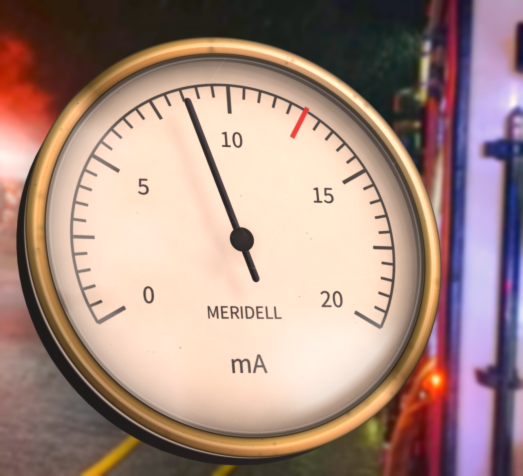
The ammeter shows 8.5 (mA)
